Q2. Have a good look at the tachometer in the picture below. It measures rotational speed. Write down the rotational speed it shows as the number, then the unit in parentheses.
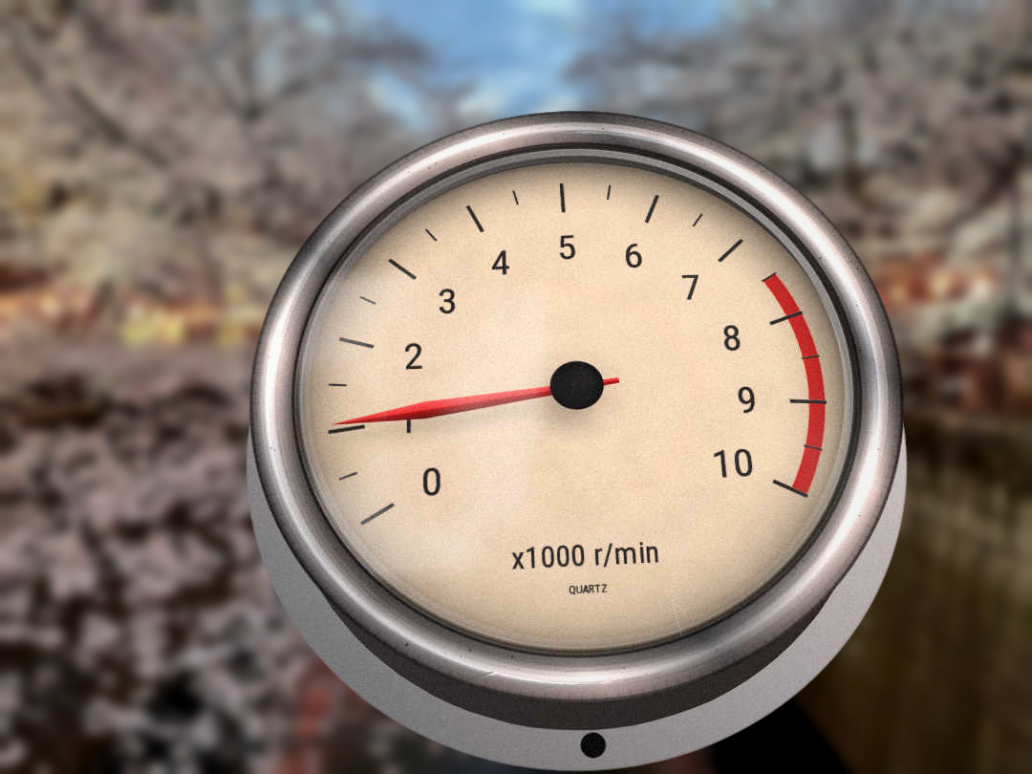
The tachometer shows 1000 (rpm)
